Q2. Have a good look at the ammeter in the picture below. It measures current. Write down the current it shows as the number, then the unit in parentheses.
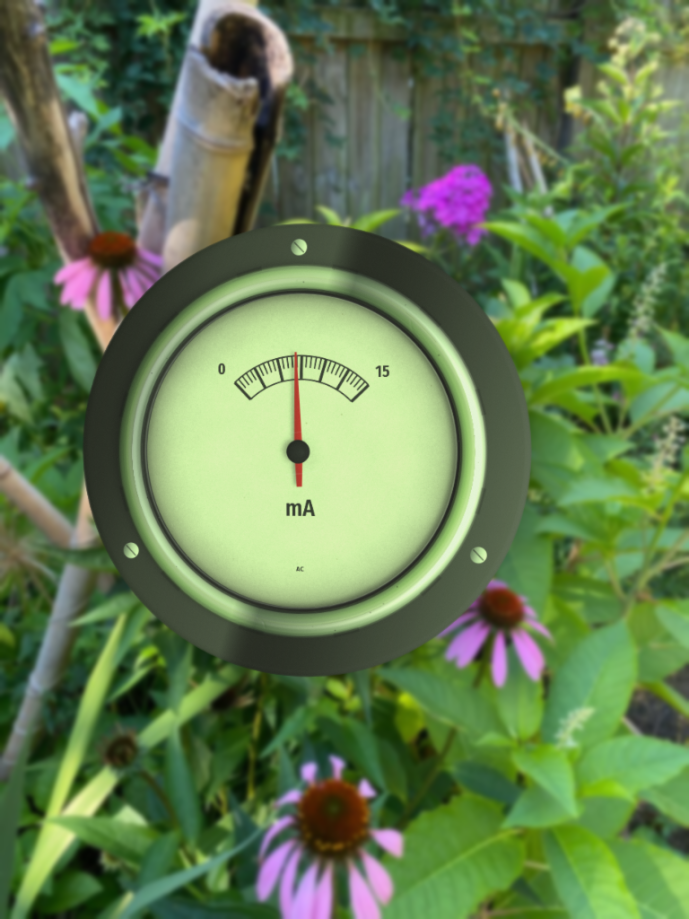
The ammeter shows 7 (mA)
